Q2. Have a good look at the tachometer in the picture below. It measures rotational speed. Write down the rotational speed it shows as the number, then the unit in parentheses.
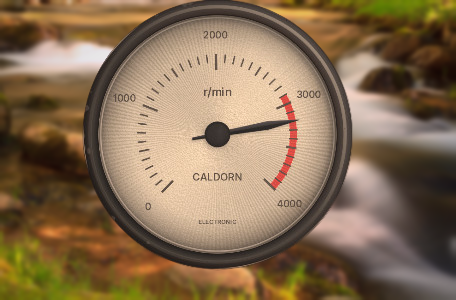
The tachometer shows 3200 (rpm)
